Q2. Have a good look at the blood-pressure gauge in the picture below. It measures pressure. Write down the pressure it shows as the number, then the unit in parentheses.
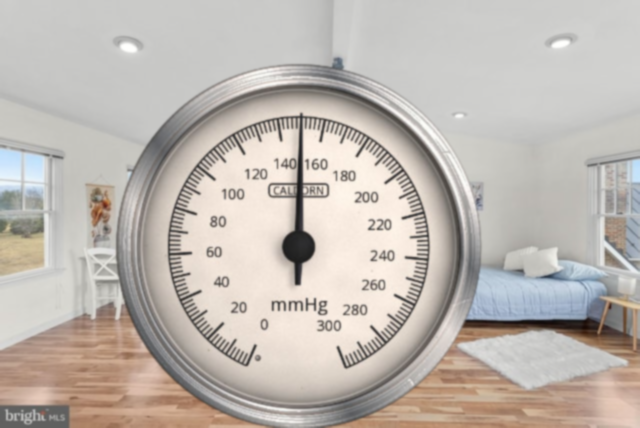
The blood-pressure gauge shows 150 (mmHg)
